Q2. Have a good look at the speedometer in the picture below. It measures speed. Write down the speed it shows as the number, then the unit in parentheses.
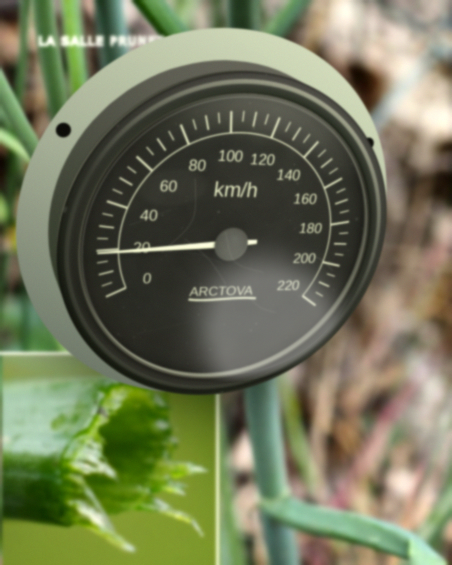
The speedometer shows 20 (km/h)
